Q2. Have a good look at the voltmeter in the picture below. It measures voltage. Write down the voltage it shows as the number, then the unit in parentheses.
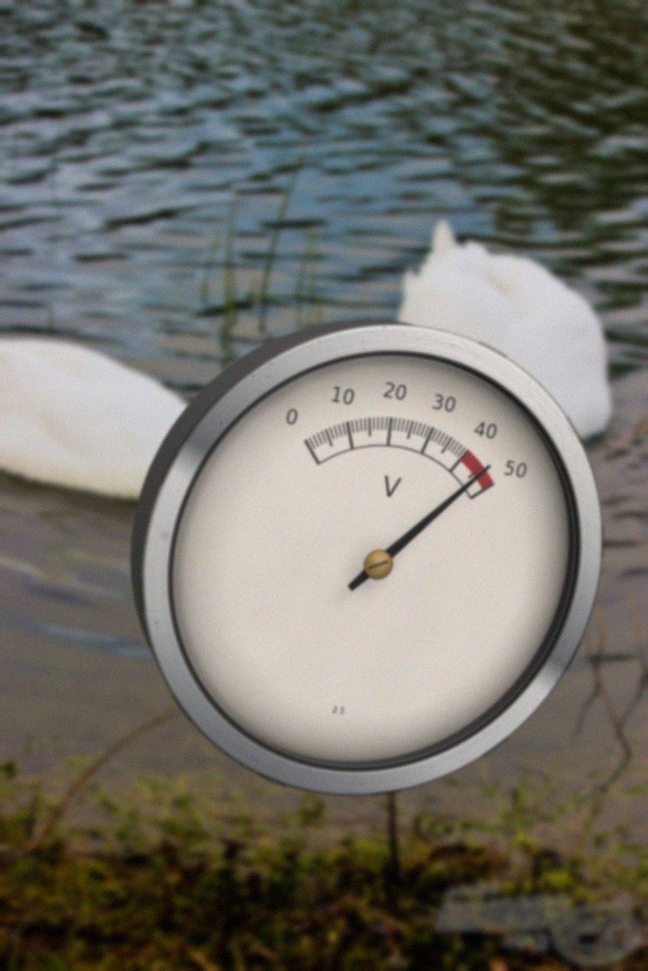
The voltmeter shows 45 (V)
